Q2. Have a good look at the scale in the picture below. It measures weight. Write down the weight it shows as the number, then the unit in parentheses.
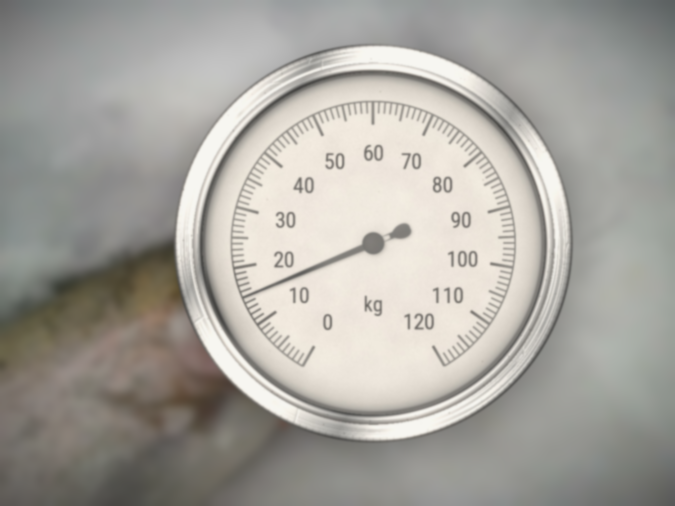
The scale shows 15 (kg)
